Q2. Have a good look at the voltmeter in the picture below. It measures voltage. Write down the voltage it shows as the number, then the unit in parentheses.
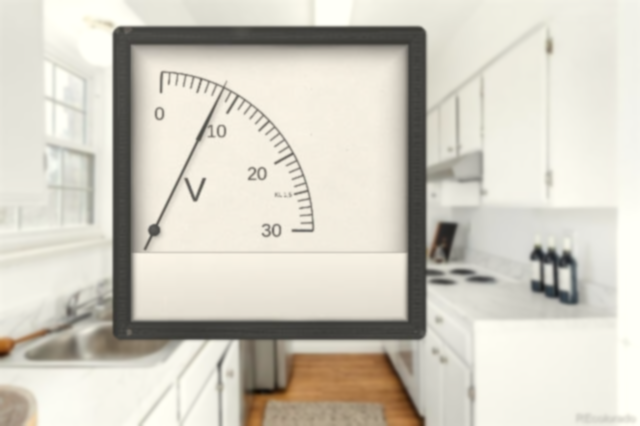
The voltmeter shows 8 (V)
